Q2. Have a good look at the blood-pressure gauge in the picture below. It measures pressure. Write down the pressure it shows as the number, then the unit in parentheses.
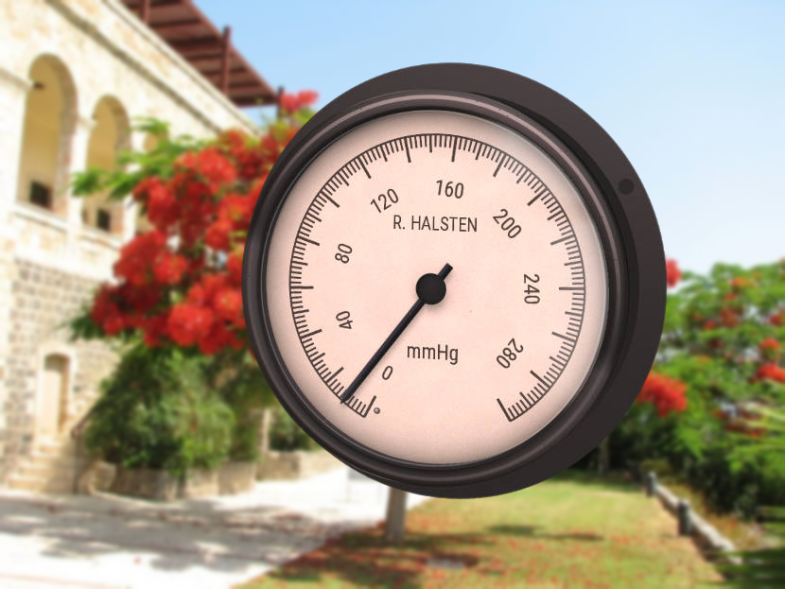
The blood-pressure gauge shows 10 (mmHg)
